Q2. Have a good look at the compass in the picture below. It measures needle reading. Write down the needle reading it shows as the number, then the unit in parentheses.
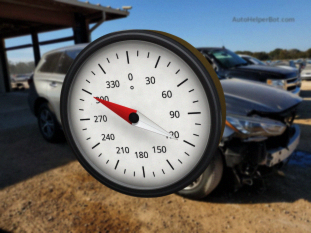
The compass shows 300 (°)
